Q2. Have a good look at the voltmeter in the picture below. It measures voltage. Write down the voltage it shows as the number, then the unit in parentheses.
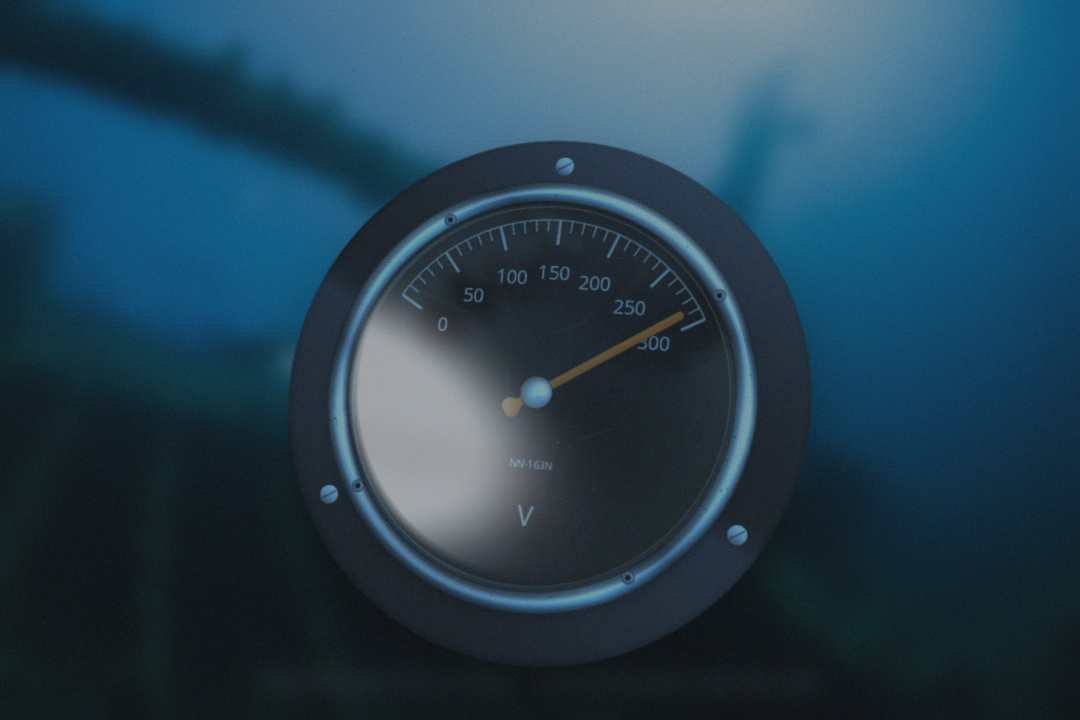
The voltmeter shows 290 (V)
